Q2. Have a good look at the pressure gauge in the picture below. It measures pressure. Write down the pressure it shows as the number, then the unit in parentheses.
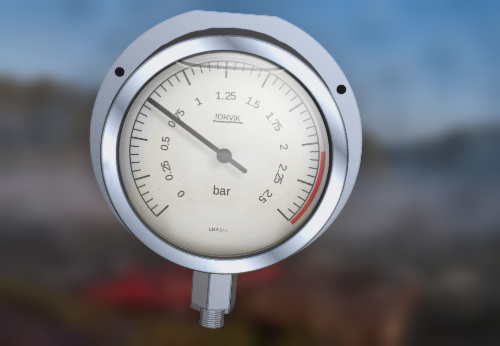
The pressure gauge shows 0.75 (bar)
